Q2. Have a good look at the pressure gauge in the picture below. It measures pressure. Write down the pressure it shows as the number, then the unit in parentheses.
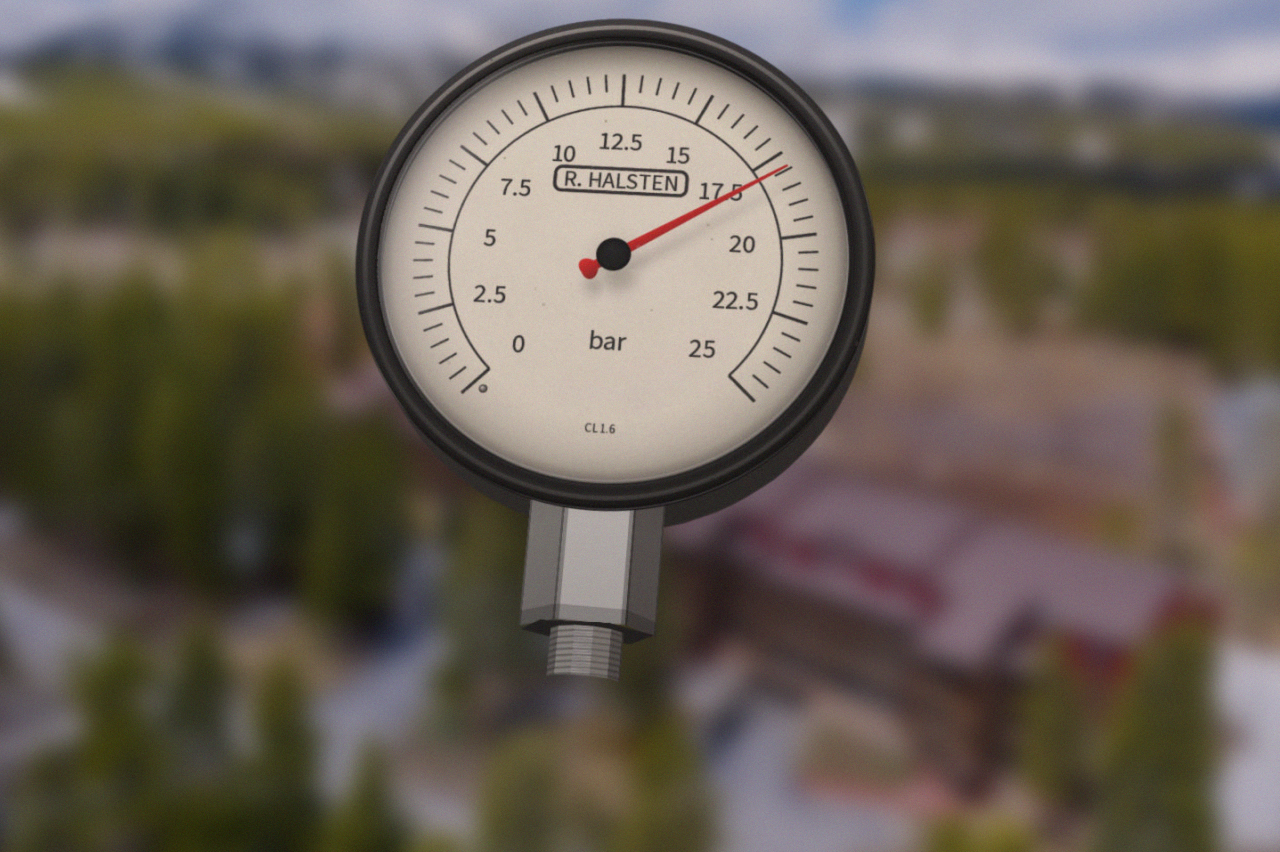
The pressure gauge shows 18 (bar)
